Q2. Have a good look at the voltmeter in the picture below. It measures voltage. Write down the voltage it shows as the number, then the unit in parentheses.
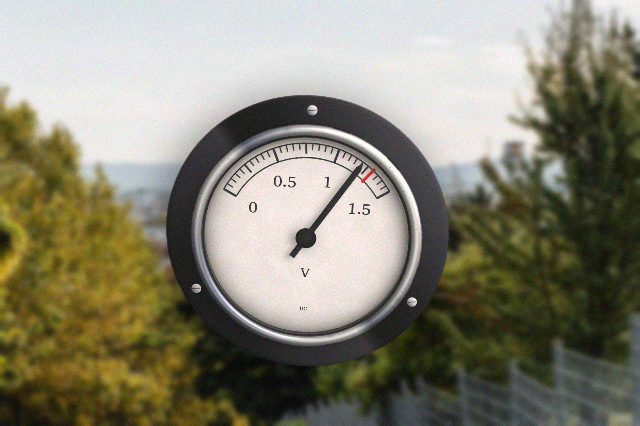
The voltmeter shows 1.2 (V)
